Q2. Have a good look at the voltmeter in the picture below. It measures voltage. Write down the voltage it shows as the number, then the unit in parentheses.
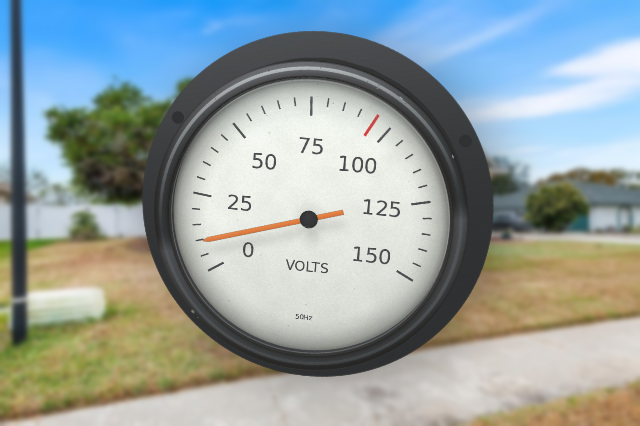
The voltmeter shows 10 (V)
